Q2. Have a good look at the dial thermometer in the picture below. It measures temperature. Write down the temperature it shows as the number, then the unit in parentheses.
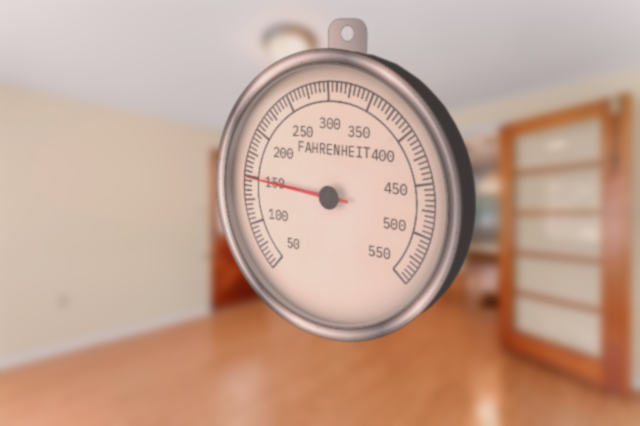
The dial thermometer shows 150 (°F)
